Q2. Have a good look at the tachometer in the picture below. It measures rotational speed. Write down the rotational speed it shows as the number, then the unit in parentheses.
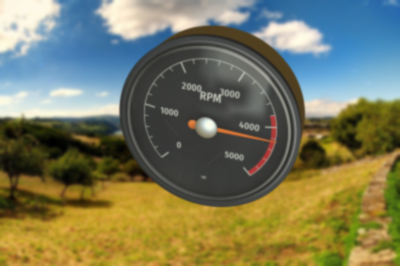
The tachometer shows 4200 (rpm)
